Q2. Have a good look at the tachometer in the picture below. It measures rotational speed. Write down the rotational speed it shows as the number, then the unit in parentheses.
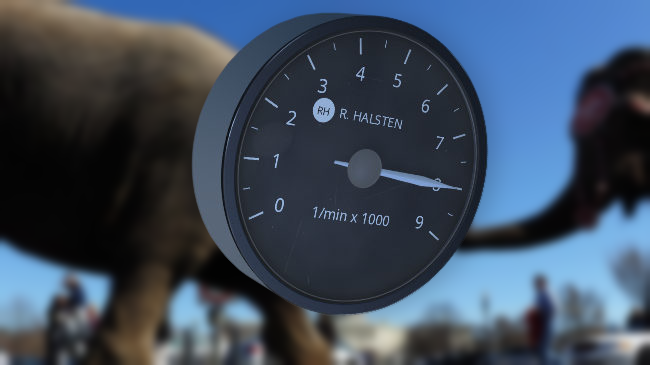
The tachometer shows 8000 (rpm)
